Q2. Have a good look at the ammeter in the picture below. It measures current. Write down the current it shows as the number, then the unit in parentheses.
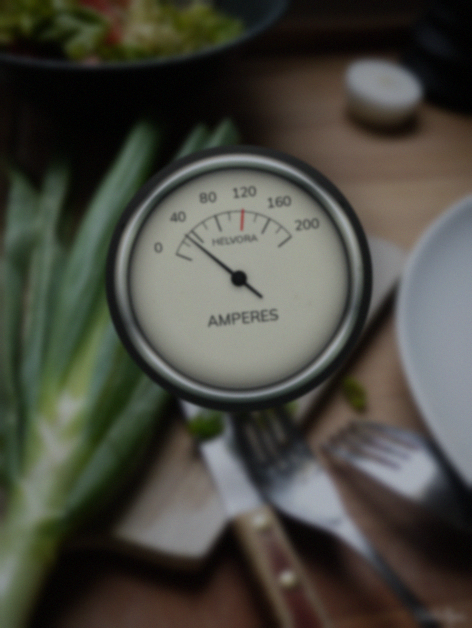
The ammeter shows 30 (A)
